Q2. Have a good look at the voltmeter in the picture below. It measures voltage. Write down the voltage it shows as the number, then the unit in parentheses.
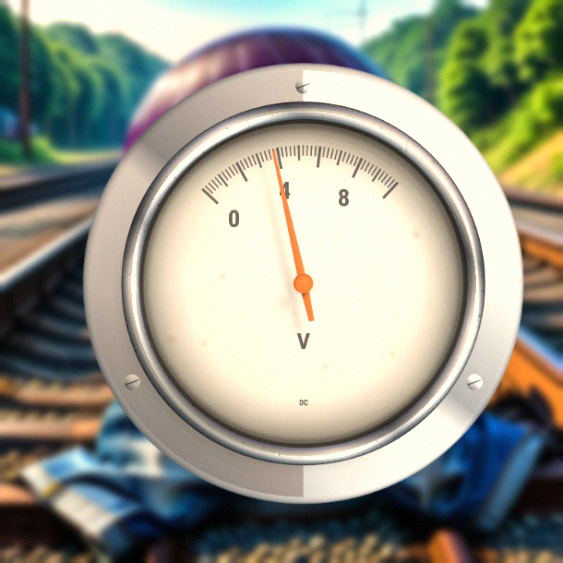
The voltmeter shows 3.8 (V)
